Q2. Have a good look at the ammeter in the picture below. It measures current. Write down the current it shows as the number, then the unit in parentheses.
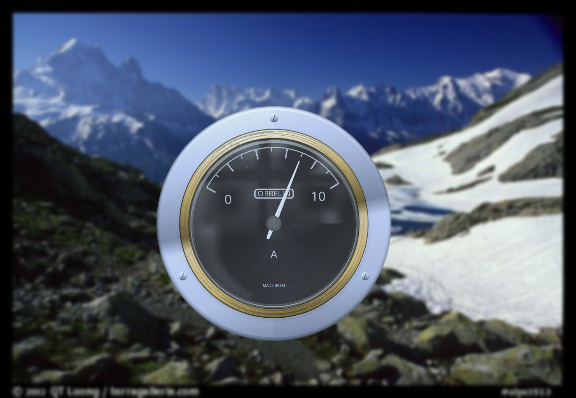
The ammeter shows 7 (A)
